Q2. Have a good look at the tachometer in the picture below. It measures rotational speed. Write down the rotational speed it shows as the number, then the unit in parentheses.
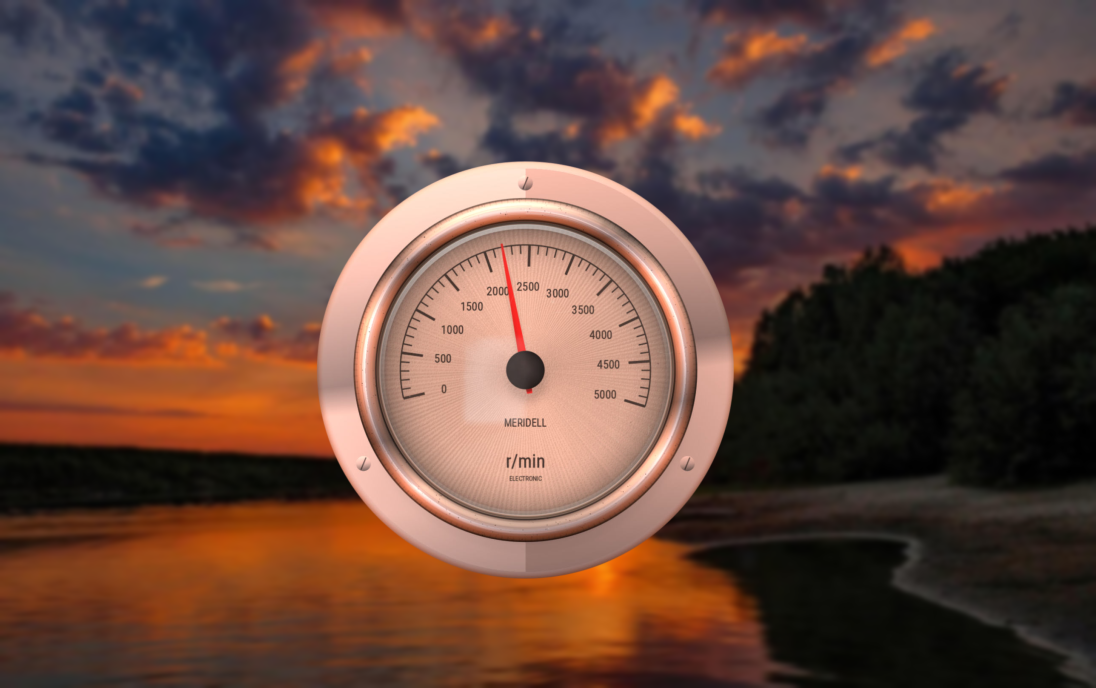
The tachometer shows 2200 (rpm)
